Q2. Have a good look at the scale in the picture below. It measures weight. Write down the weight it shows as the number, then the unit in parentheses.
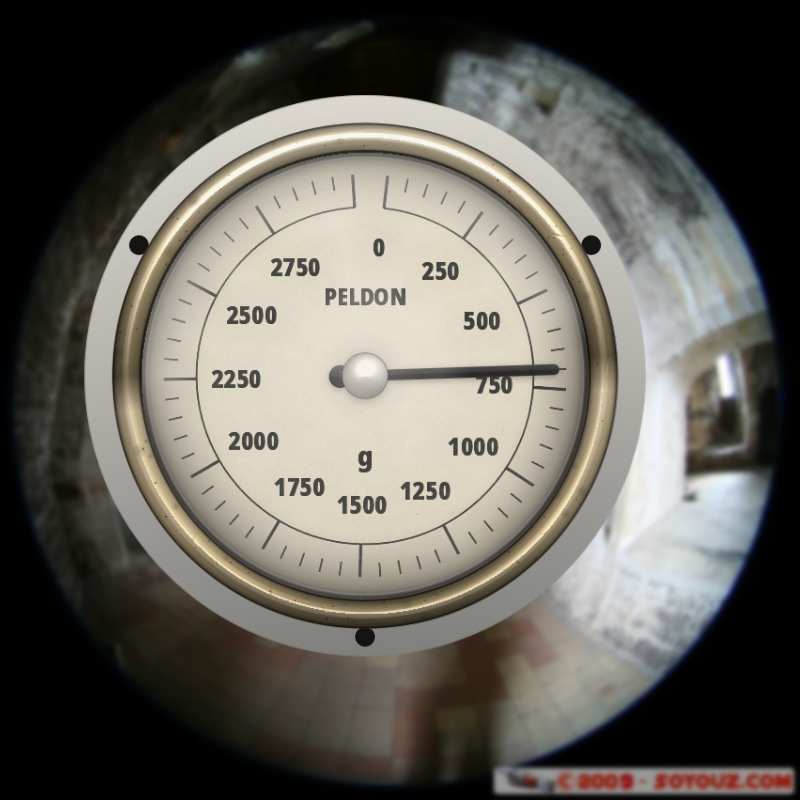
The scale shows 700 (g)
